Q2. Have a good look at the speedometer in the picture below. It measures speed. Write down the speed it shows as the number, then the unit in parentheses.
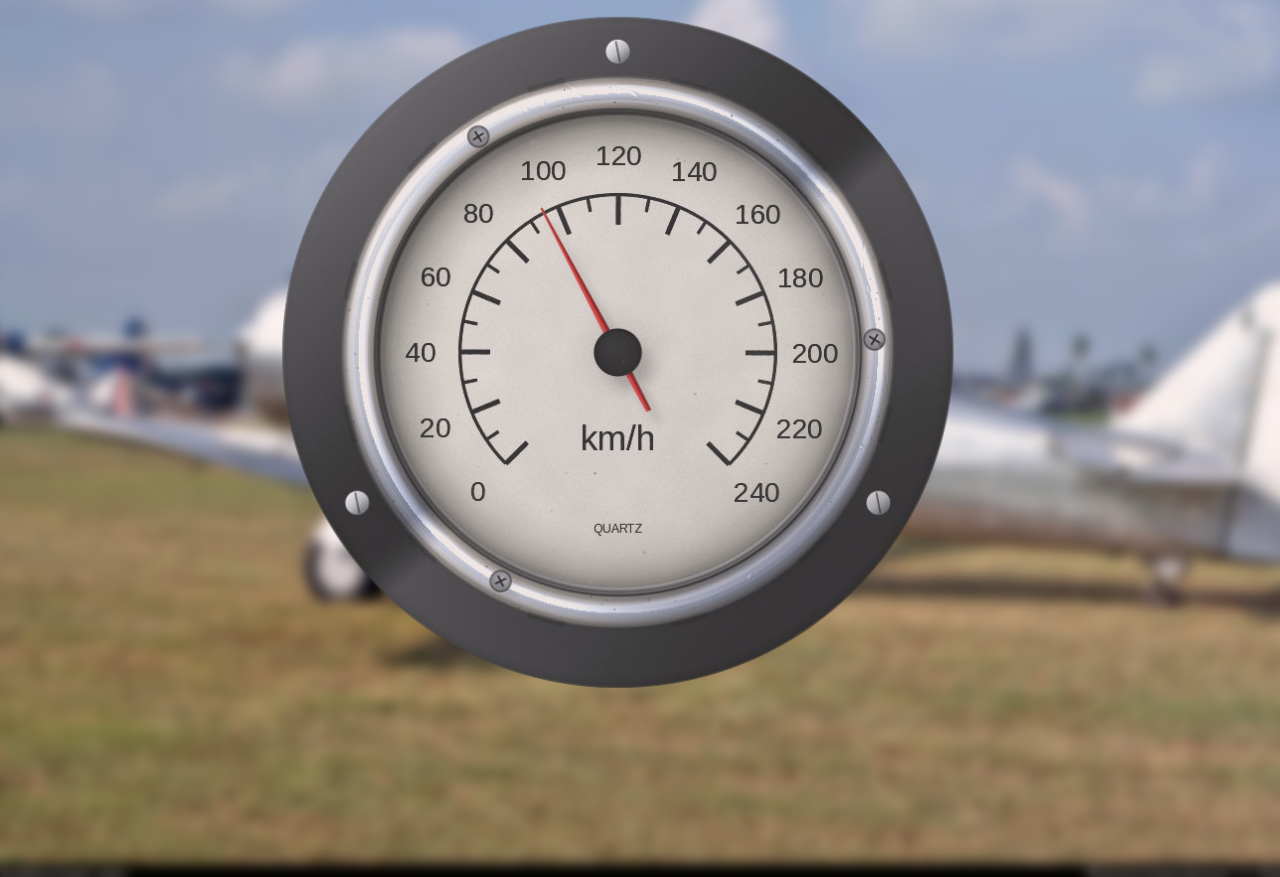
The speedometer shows 95 (km/h)
